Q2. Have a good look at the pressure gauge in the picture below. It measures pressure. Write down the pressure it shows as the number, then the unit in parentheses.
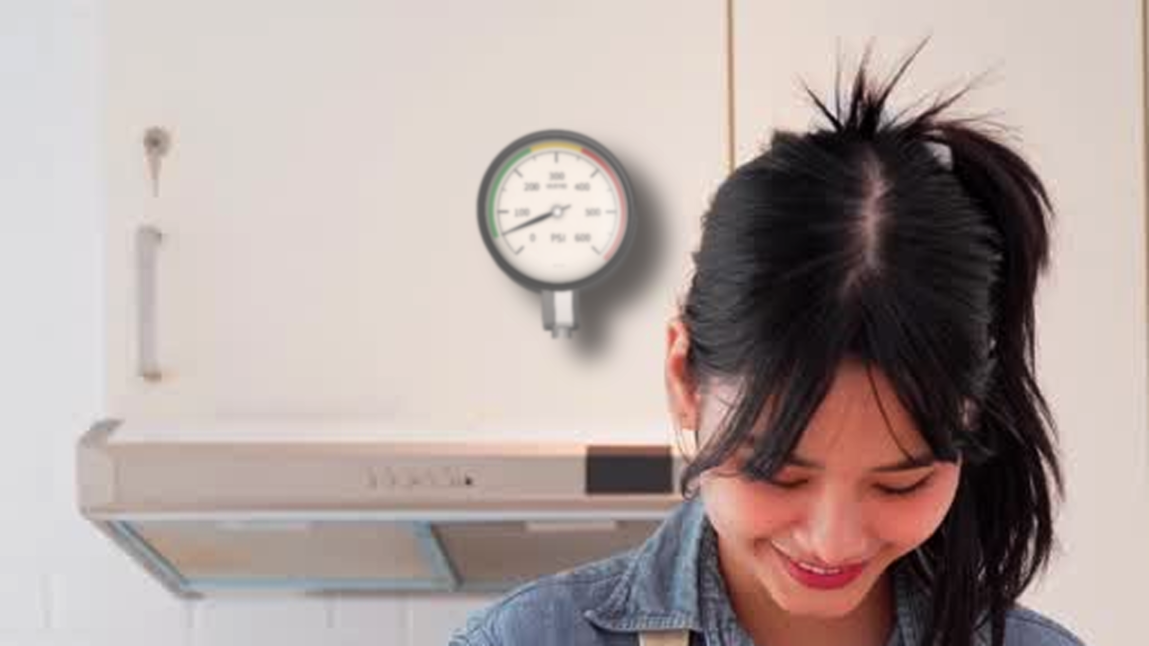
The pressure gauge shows 50 (psi)
